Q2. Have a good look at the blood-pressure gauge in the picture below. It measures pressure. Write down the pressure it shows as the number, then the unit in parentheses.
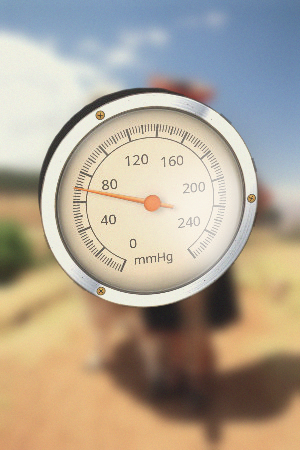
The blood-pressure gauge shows 70 (mmHg)
